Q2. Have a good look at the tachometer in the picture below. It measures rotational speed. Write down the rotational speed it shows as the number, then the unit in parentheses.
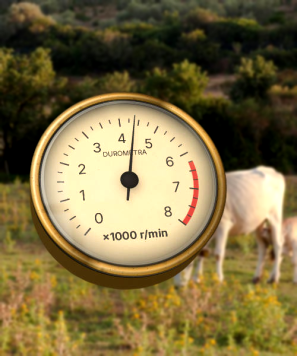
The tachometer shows 4375 (rpm)
